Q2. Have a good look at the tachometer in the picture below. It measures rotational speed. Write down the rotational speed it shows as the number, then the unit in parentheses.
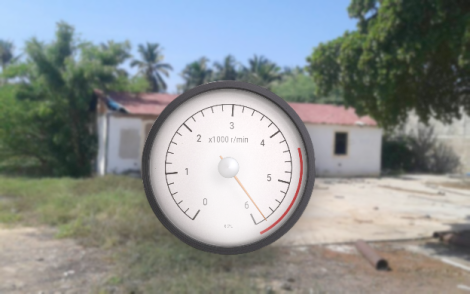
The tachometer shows 5800 (rpm)
